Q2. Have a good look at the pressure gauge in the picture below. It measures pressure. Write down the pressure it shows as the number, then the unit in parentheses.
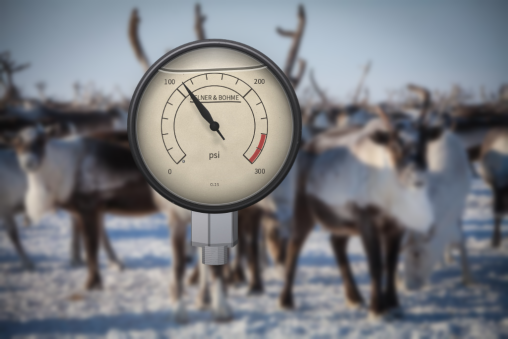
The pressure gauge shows 110 (psi)
